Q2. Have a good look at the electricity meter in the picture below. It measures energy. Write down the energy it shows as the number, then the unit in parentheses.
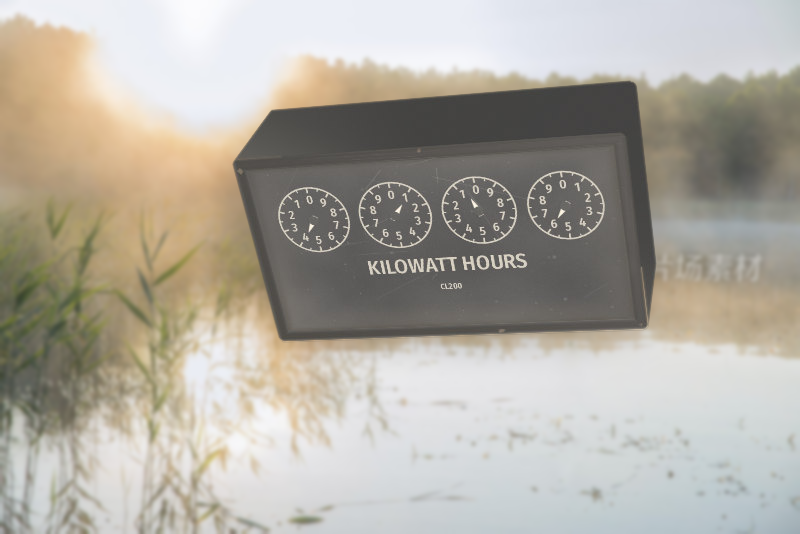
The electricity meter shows 4106 (kWh)
